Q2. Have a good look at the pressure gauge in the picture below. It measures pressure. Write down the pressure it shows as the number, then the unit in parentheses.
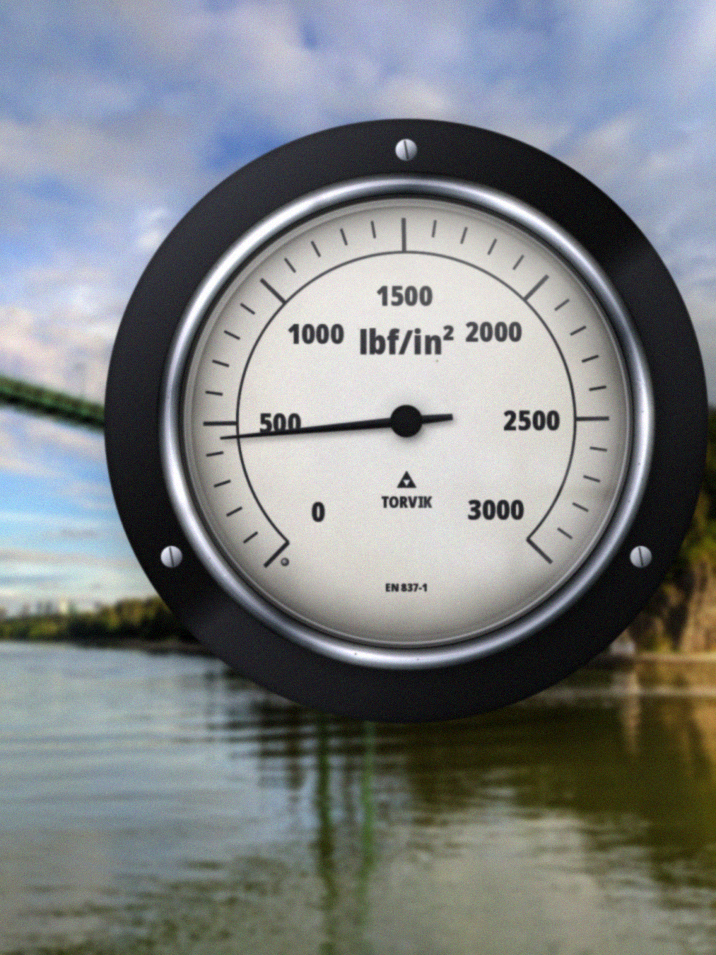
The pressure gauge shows 450 (psi)
